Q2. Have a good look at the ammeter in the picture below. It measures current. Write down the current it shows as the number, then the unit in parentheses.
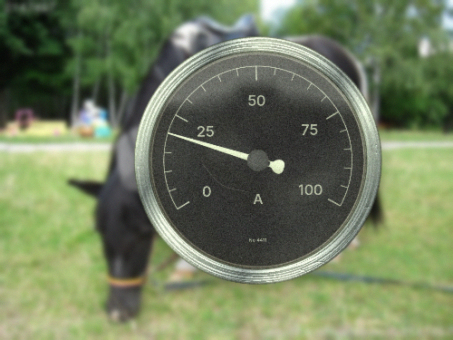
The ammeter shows 20 (A)
